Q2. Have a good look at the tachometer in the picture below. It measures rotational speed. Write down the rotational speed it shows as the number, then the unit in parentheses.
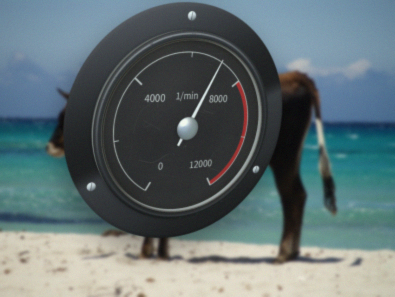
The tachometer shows 7000 (rpm)
